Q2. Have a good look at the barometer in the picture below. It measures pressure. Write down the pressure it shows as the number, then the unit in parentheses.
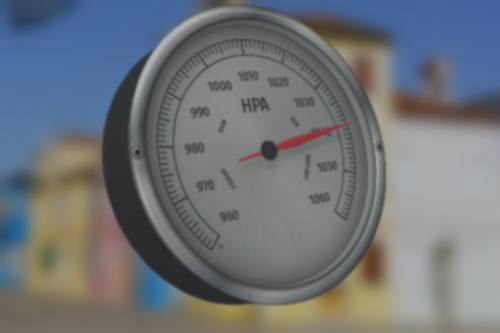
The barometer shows 1040 (hPa)
